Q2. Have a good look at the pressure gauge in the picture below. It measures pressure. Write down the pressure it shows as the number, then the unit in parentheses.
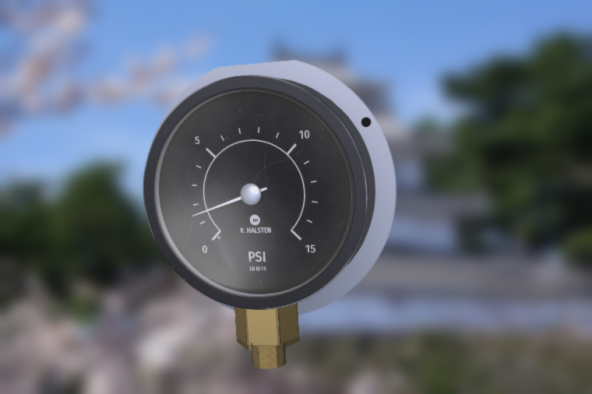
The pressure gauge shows 1.5 (psi)
